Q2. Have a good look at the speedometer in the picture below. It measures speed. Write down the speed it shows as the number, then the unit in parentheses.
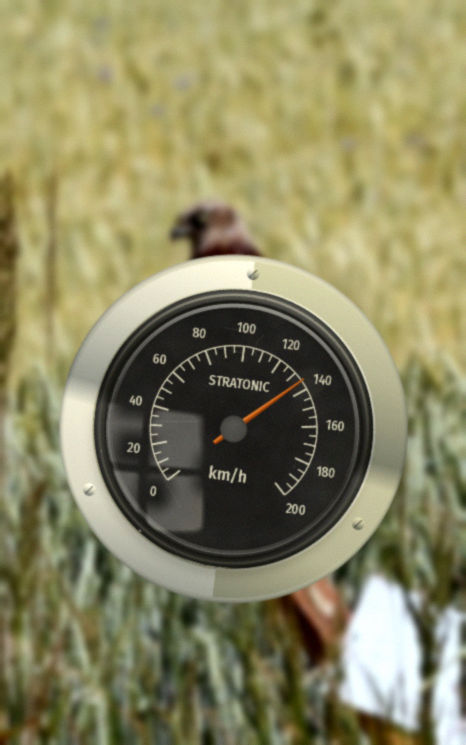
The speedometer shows 135 (km/h)
